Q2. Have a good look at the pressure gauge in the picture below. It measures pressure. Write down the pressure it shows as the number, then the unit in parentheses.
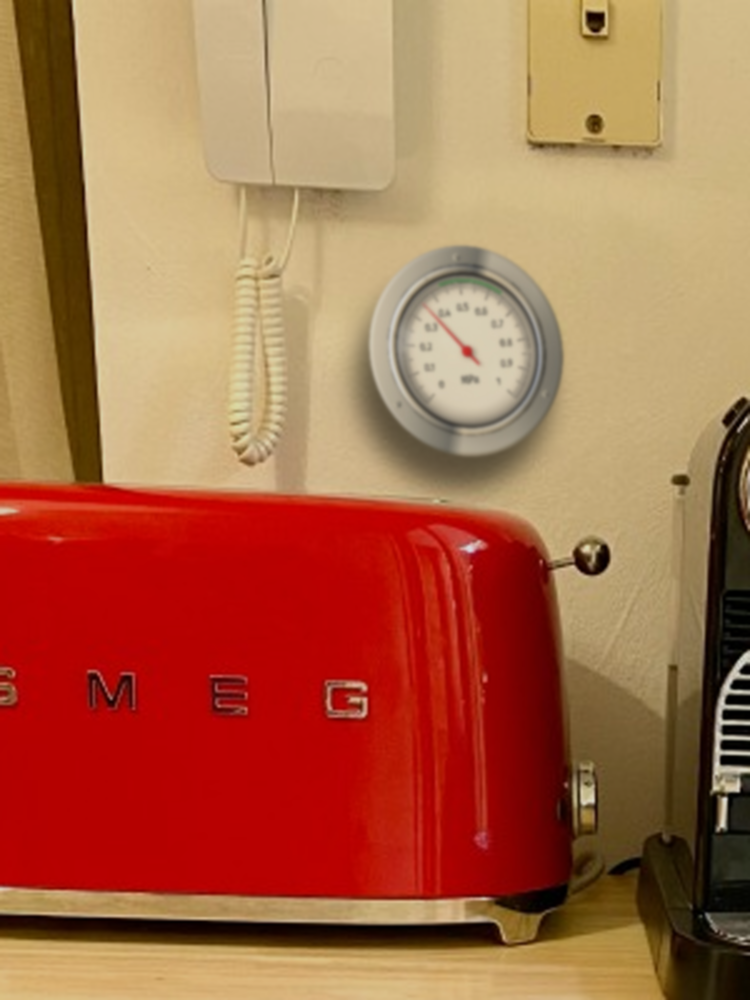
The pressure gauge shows 0.35 (MPa)
